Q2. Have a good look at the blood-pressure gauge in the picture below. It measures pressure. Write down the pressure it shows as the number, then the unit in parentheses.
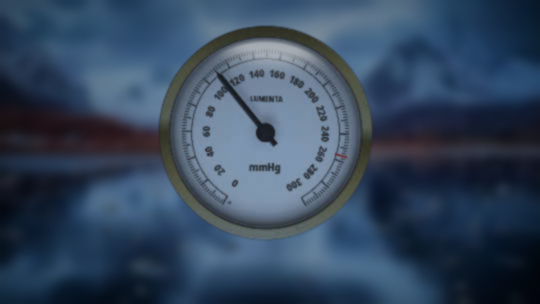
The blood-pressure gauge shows 110 (mmHg)
